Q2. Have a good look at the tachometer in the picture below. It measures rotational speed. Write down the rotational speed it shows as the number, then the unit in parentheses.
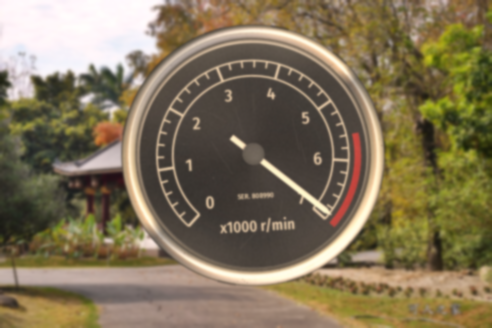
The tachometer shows 6900 (rpm)
